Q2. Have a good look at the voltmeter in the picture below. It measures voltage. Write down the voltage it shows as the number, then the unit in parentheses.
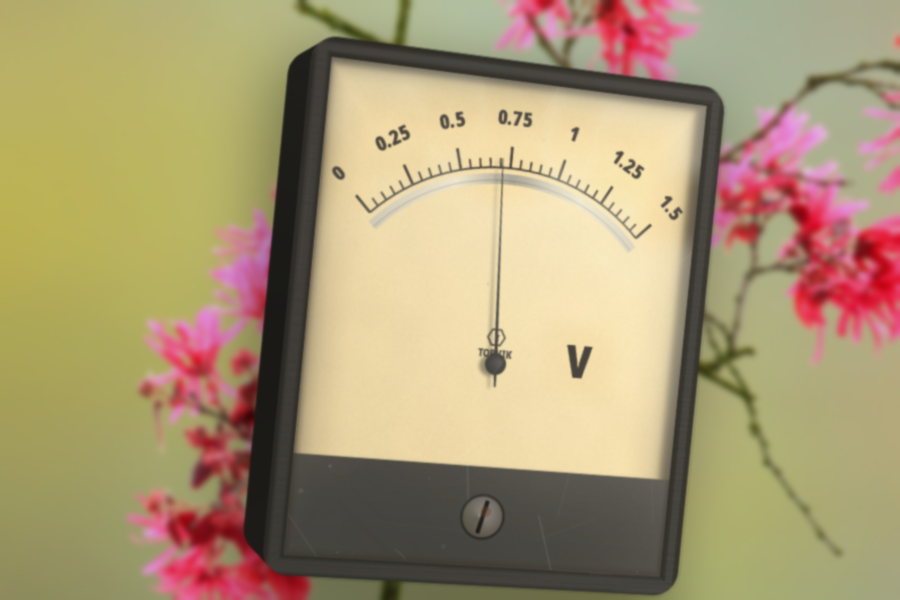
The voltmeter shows 0.7 (V)
